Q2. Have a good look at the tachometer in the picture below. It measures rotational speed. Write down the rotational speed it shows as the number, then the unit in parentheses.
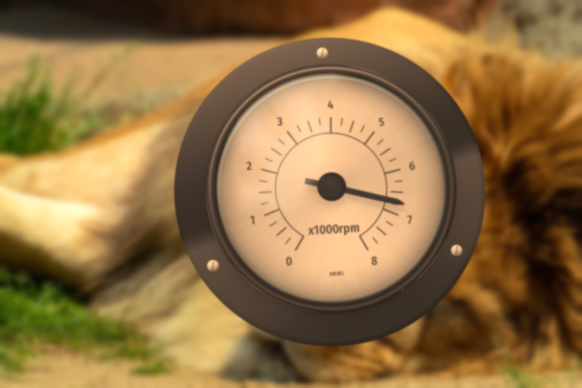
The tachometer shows 6750 (rpm)
